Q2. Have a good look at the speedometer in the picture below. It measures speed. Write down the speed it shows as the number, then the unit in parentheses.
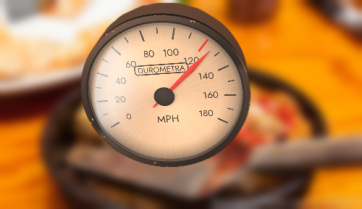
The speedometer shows 125 (mph)
